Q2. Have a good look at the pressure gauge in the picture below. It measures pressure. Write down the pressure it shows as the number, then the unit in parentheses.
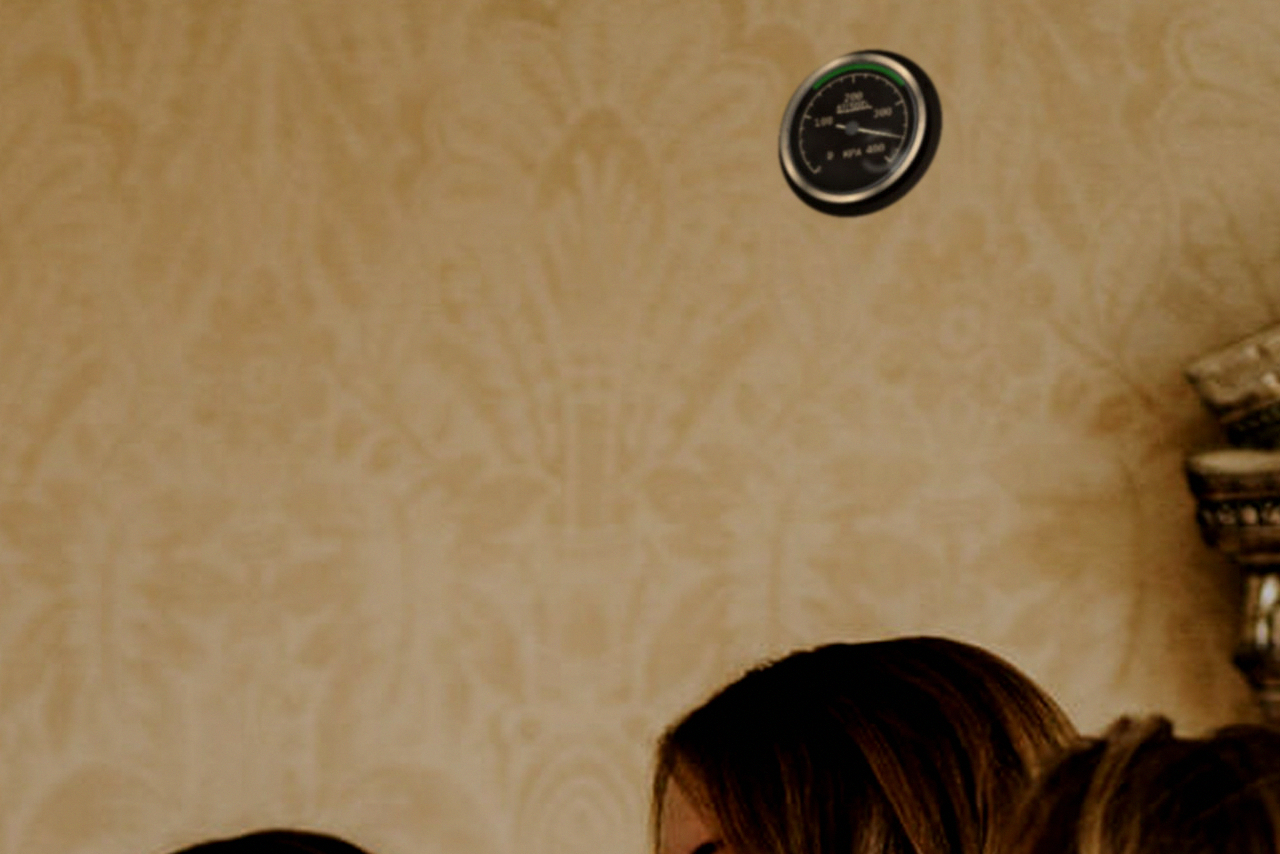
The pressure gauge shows 360 (kPa)
